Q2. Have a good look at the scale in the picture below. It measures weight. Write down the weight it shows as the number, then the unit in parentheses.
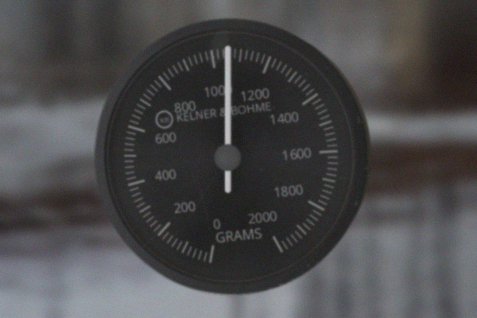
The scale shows 1060 (g)
